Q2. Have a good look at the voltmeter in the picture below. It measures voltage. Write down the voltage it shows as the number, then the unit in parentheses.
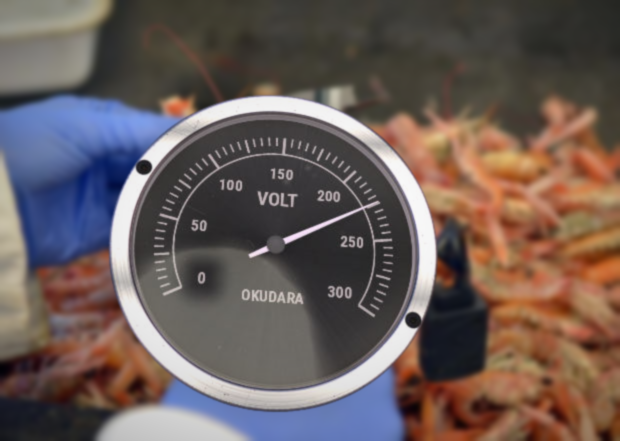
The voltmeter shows 225 (V)
